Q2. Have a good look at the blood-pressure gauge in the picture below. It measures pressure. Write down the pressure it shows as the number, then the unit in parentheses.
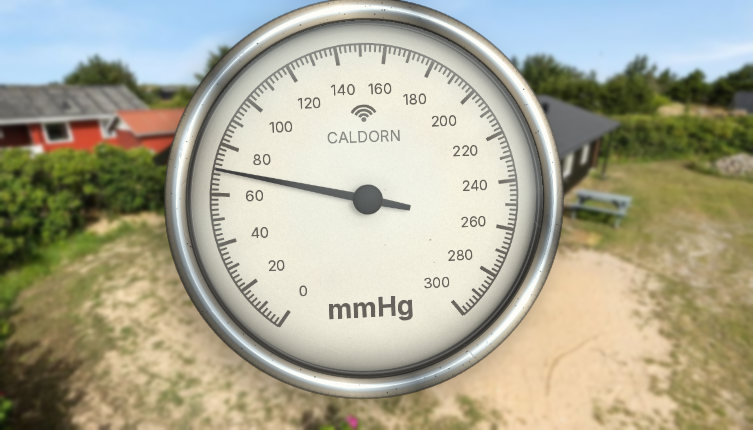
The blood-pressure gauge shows 70 (mmHg)
